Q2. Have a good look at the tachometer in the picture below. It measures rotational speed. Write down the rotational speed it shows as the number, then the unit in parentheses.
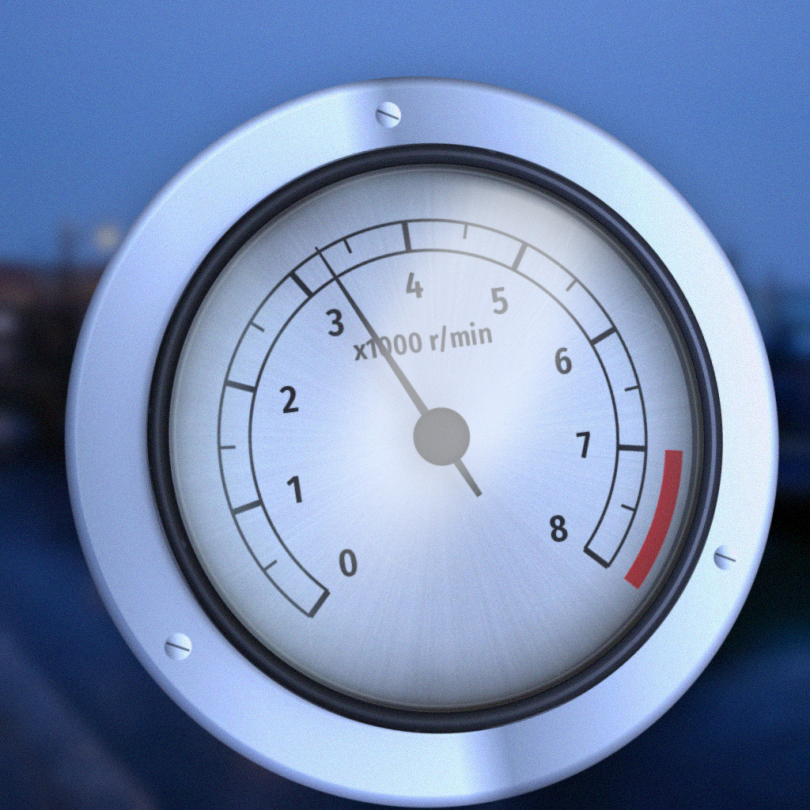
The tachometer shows 3250 (rpm)
